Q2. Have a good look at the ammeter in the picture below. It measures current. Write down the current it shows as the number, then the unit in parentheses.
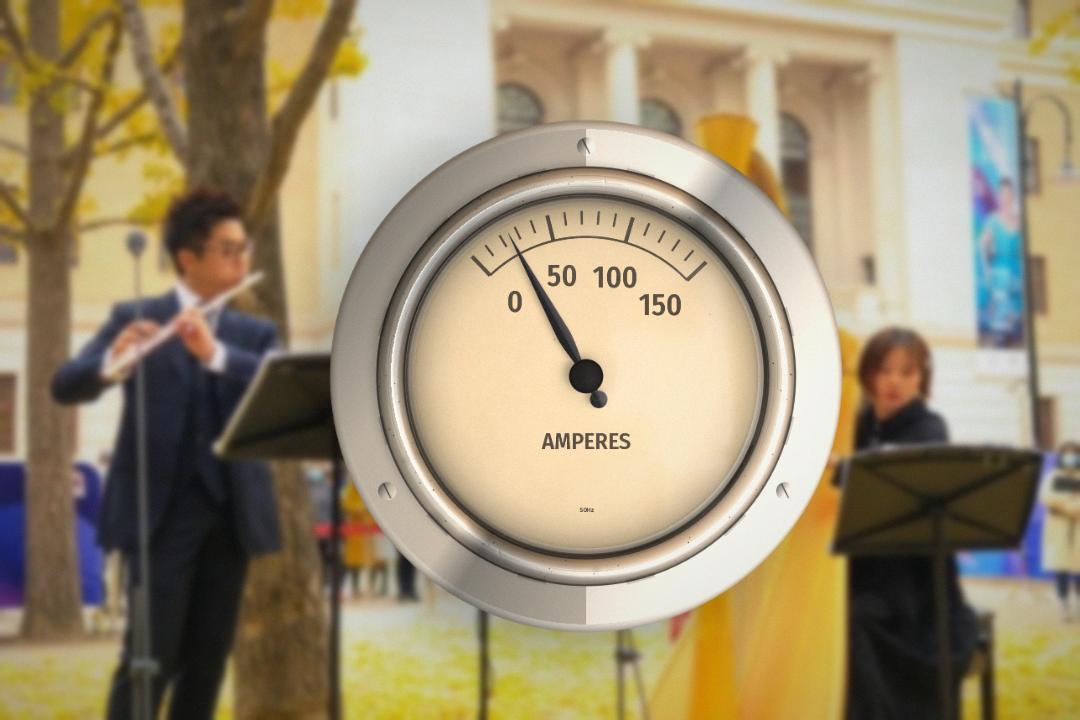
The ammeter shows 25 (A)
